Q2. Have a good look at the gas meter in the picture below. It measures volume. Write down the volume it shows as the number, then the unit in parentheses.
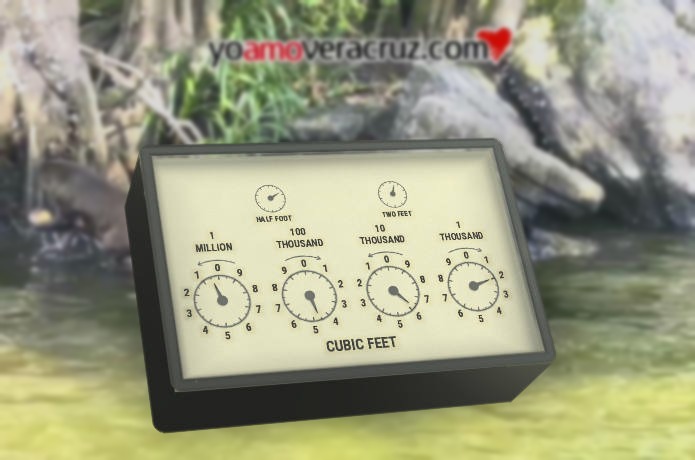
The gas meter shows 46200 (ft³)
